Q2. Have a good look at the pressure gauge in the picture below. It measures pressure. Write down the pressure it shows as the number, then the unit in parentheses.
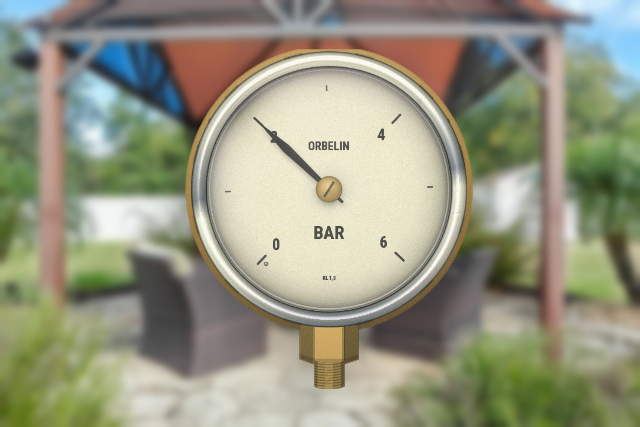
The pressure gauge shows 2 (bar)
